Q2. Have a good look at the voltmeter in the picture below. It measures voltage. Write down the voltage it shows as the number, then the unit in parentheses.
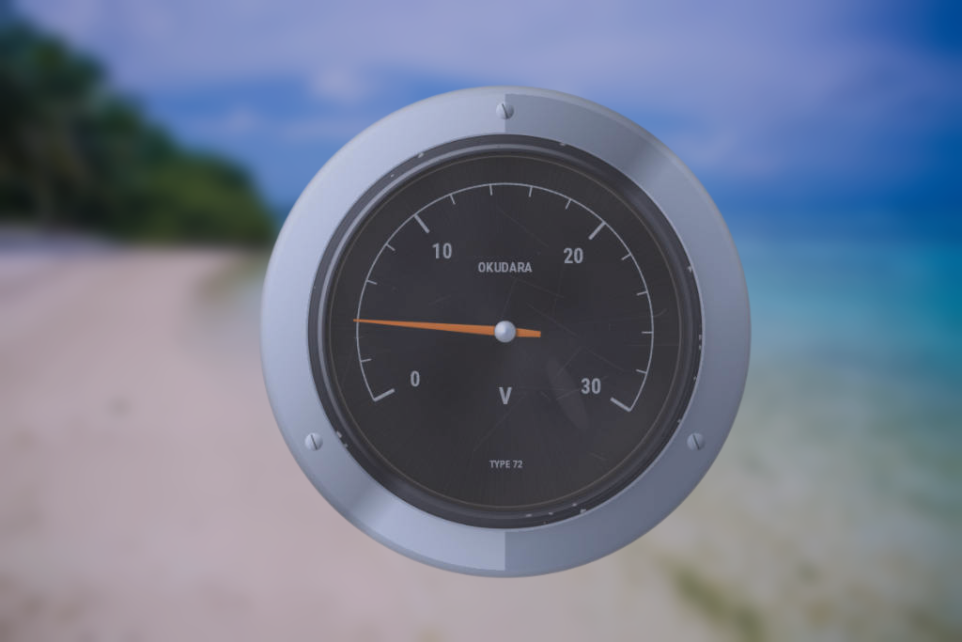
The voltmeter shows 4 (V)
